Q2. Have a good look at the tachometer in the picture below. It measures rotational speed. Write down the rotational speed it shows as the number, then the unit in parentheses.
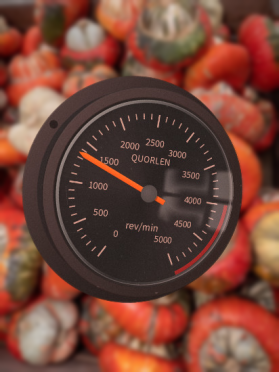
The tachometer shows 1350 (rpm)
